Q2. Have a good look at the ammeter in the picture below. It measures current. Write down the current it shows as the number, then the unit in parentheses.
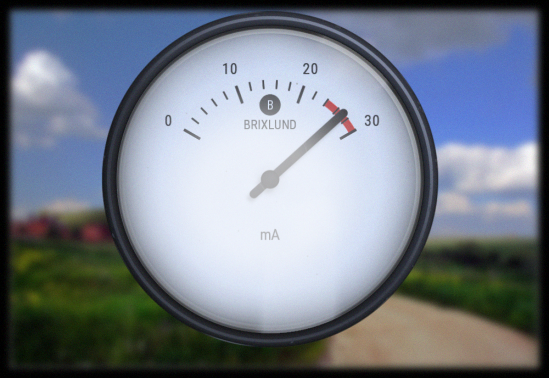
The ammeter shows 27 (mA)
